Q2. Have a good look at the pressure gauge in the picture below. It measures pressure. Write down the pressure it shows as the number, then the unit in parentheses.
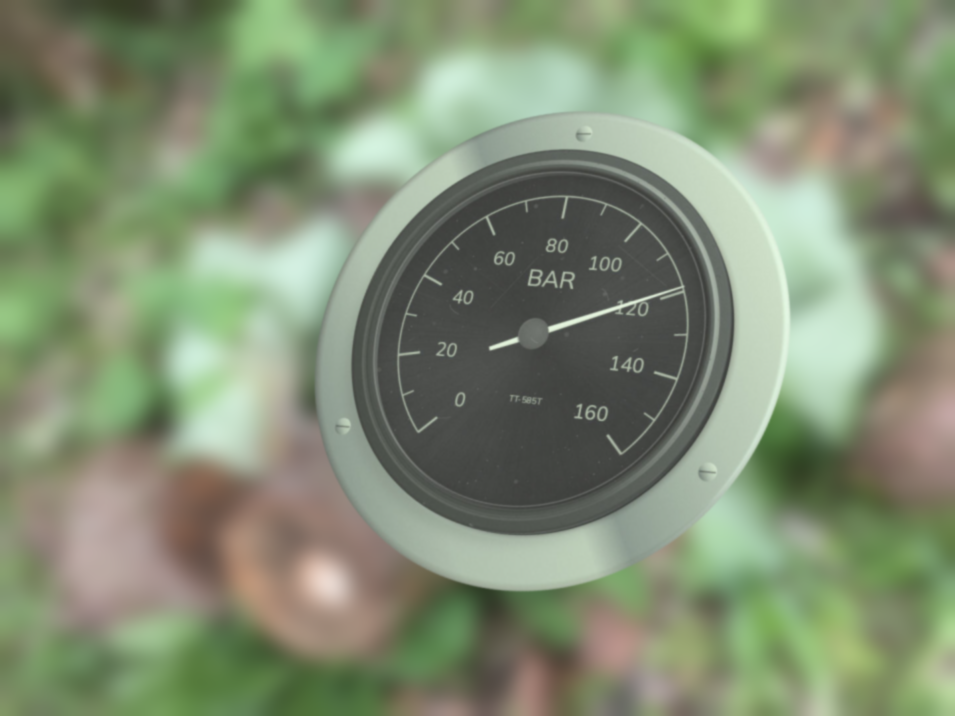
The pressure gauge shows 120 (bar)
